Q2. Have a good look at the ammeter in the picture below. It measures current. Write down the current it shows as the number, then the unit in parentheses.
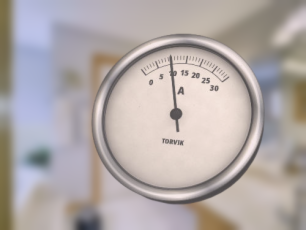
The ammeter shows 10 (A)
